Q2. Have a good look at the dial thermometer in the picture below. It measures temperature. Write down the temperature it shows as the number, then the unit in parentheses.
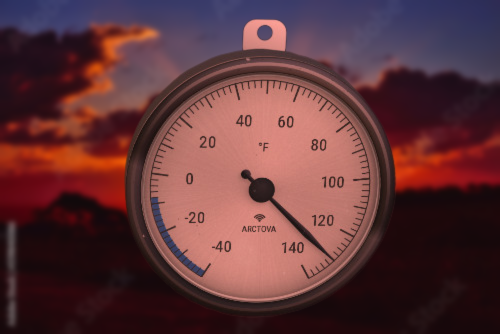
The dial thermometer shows 130 (°F)
